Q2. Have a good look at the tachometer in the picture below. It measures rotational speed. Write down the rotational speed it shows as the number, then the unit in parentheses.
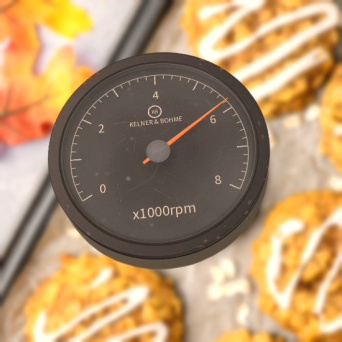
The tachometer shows 5800 (rpm)
